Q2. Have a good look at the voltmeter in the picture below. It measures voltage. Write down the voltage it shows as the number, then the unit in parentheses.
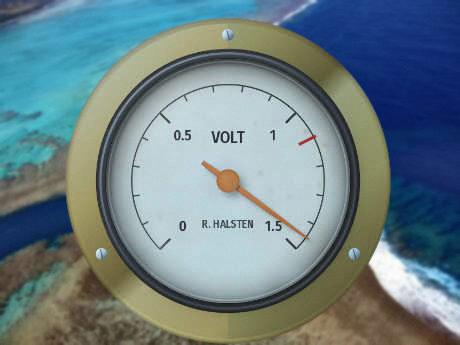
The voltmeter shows 1.45 (V)
